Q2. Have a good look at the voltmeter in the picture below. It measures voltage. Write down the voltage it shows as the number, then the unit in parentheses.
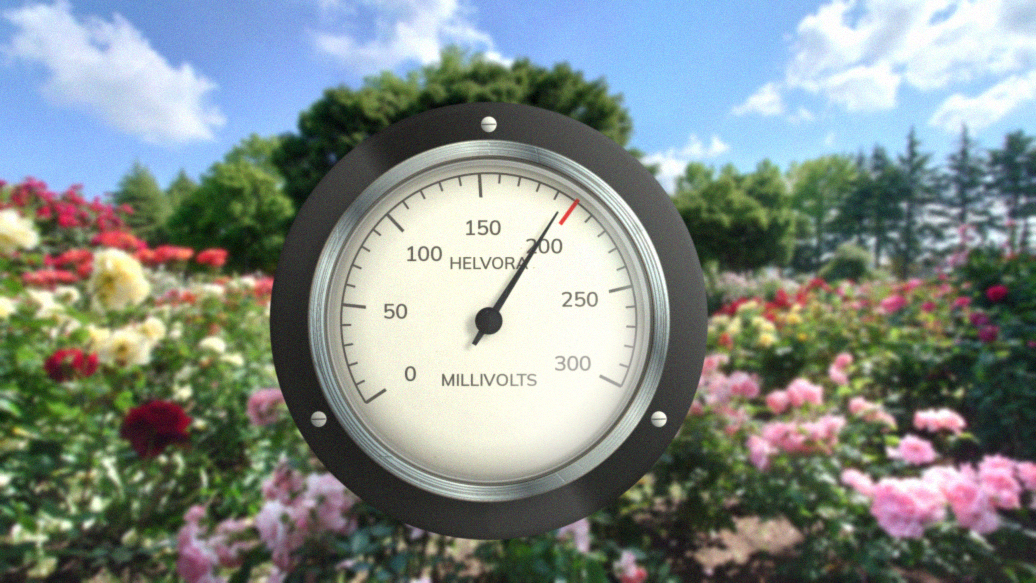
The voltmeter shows 195 (mV)
